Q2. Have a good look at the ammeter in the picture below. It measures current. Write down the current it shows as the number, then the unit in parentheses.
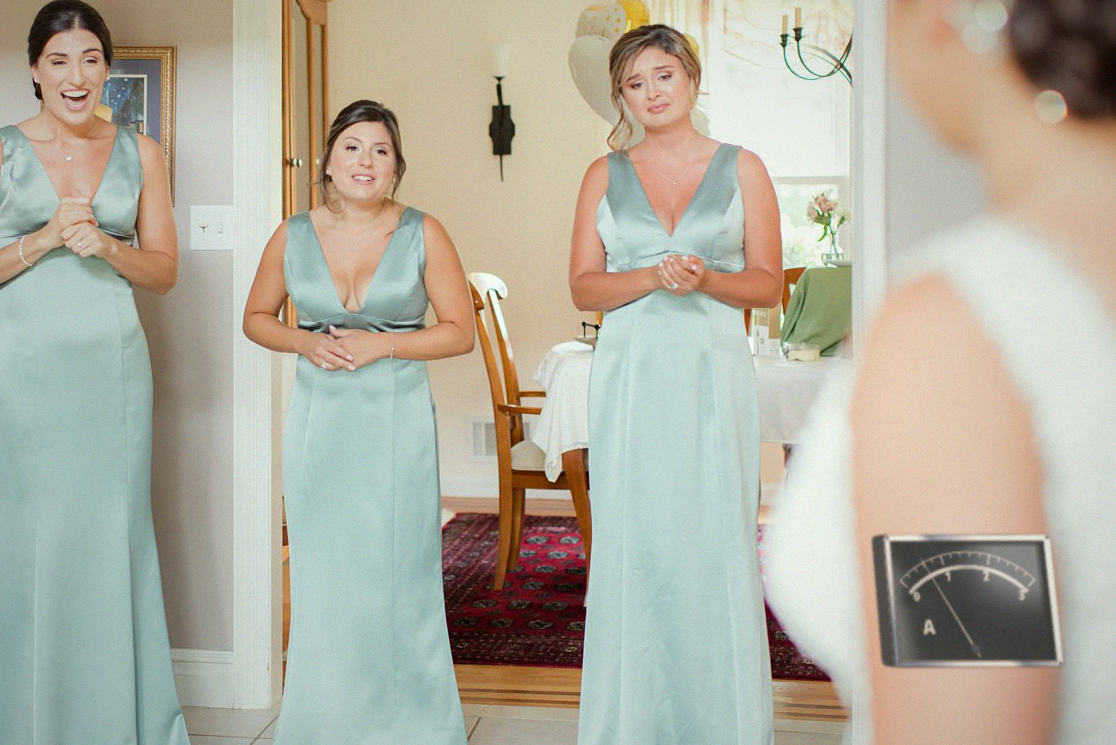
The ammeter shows 0.6 (A)
